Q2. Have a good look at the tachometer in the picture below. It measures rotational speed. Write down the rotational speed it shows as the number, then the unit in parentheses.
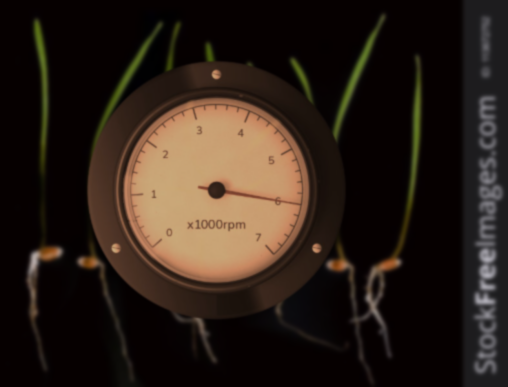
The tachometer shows 6000 (rpm)
